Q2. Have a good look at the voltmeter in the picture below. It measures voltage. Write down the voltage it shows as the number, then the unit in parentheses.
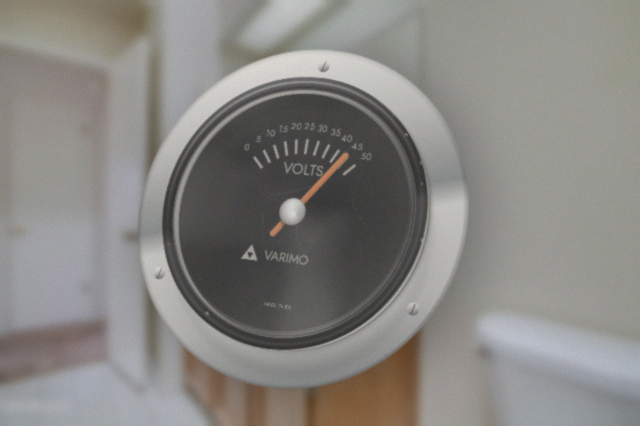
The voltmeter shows 45 (V)
